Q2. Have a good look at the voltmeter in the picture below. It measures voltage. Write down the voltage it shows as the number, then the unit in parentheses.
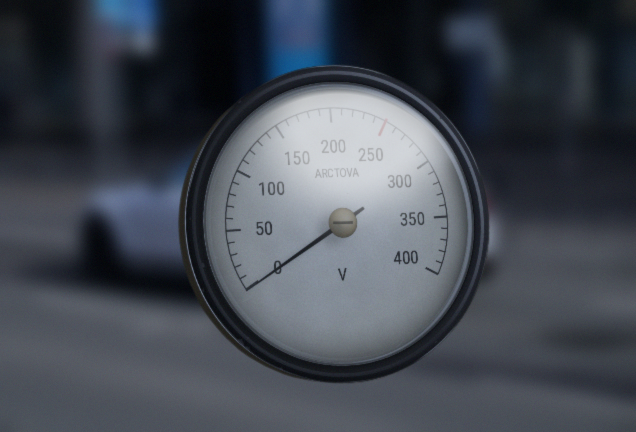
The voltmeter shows 0 (V)
